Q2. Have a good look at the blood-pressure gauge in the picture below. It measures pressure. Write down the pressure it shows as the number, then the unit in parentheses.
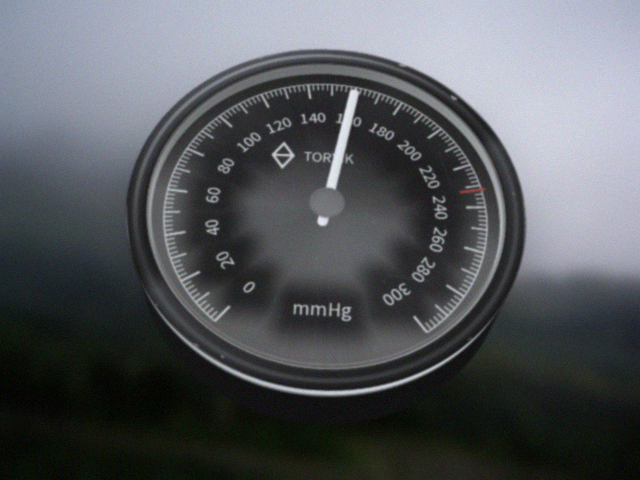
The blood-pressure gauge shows 160 (mmHg)
